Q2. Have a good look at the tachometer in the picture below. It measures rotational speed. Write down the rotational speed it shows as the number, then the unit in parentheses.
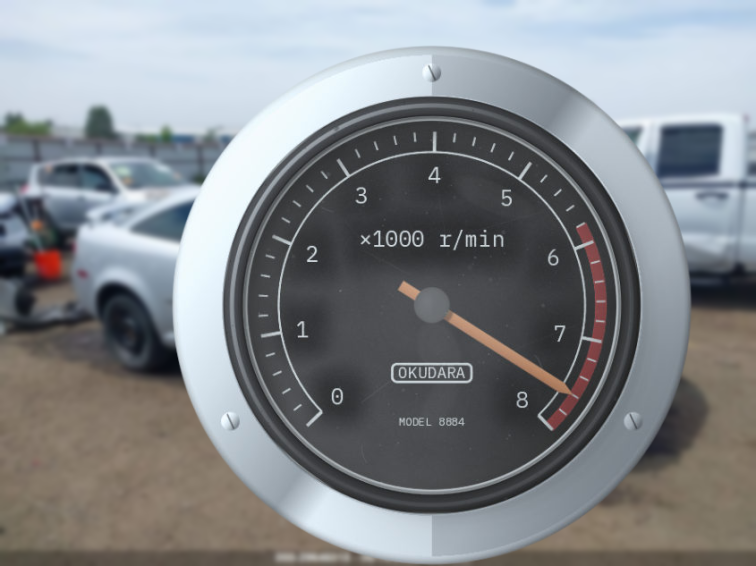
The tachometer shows 7600 (rpm)
